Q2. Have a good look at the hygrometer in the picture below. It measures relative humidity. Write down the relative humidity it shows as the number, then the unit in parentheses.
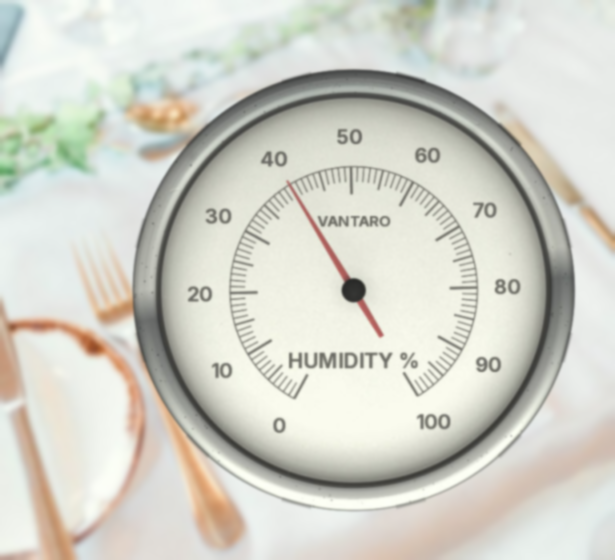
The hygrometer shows 40 (%)
